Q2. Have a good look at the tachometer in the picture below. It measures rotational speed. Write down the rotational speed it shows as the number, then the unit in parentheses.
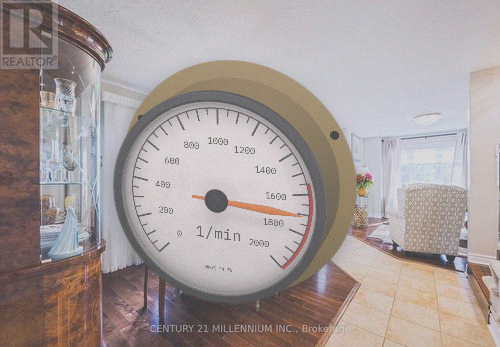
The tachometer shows 1700 (rpm)
